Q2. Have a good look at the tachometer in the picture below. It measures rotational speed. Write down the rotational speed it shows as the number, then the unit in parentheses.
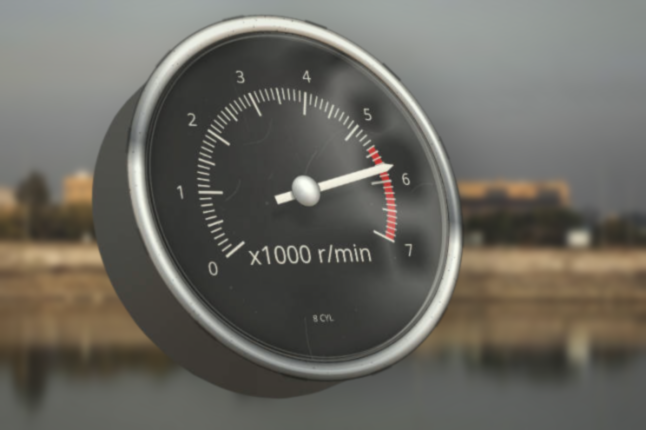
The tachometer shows 5800 (rpm)
